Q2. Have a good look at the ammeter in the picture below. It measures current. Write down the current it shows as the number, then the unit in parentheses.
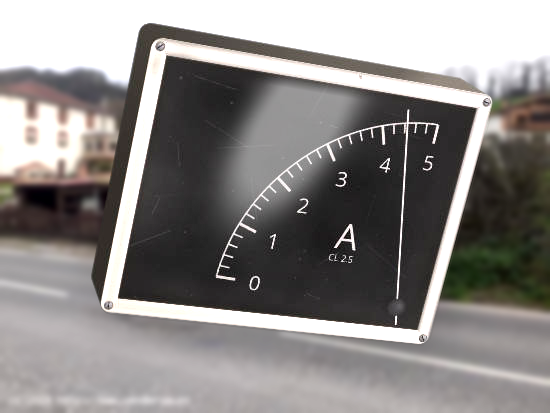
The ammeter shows 4.4 (A)
